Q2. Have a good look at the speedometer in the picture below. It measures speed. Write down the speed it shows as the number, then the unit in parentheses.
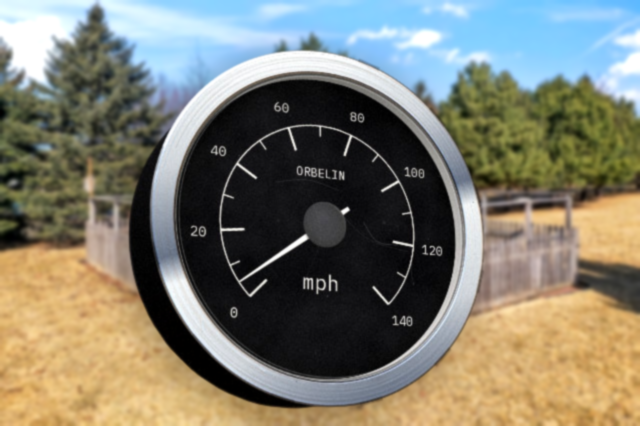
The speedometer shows 5 (mph)
